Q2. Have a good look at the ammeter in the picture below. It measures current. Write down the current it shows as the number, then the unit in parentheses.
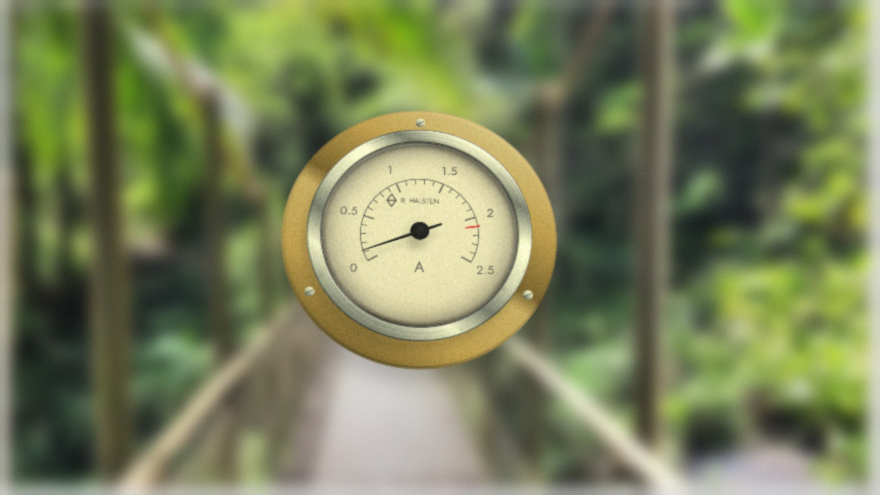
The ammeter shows 0.1 (A)
